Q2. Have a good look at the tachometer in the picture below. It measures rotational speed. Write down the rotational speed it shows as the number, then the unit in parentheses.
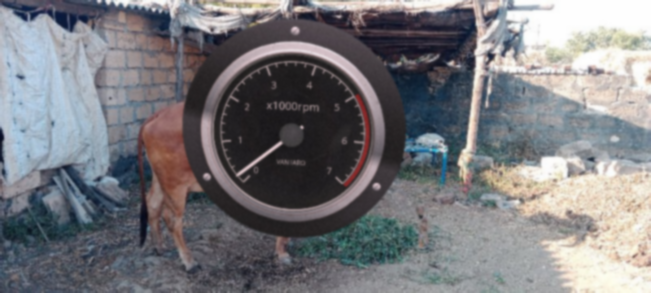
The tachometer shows 200 (rpm)
